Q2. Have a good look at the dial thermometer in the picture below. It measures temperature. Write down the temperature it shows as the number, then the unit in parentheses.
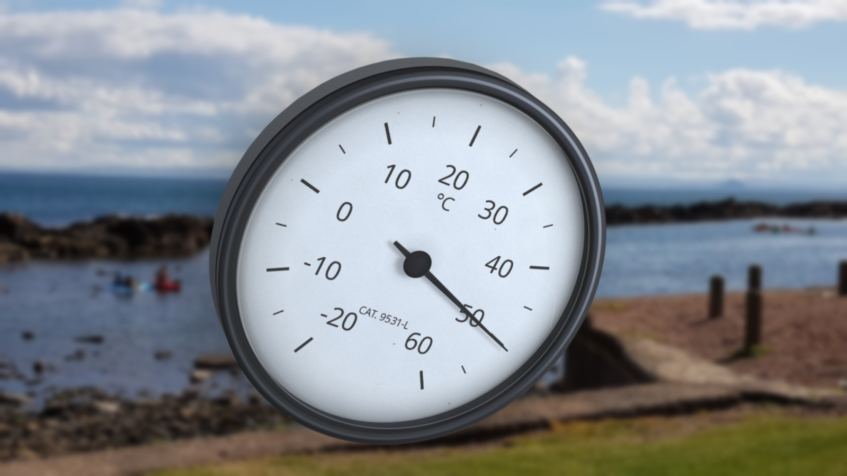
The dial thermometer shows 50 (°C)
